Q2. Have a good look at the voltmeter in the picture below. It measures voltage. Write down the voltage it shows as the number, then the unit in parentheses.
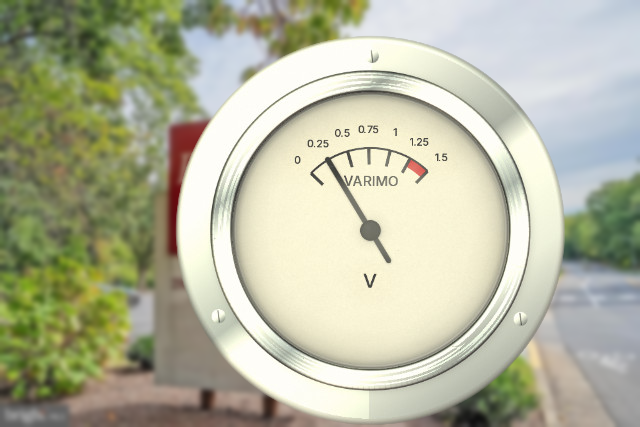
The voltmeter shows 0.25 (V)
